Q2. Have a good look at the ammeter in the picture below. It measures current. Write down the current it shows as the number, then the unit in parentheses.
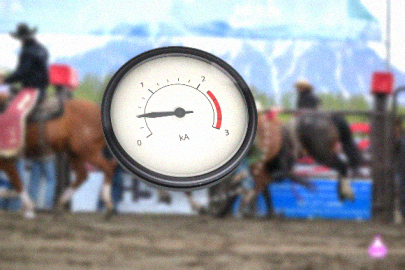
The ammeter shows 0.4 (kA)
